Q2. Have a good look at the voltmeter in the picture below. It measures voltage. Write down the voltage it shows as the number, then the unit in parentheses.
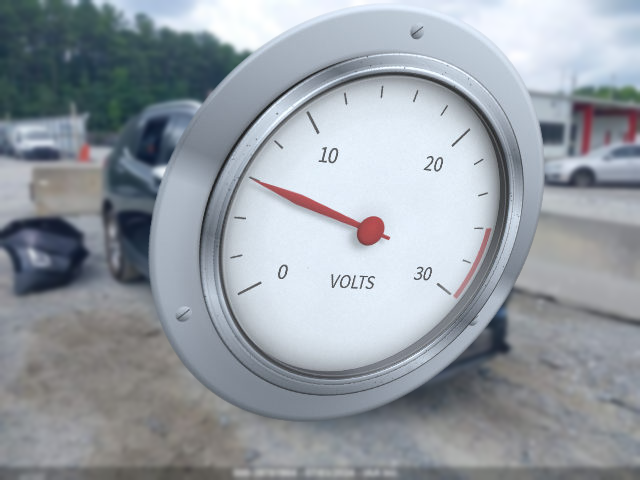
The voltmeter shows 6 (V)
